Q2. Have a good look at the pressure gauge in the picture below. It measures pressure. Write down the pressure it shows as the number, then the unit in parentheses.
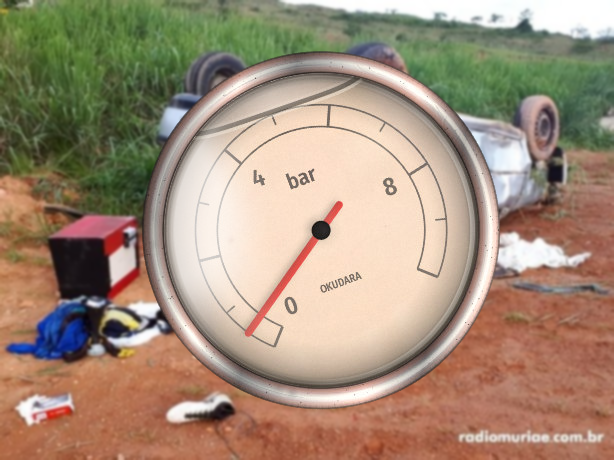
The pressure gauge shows 0.5 (bar)
